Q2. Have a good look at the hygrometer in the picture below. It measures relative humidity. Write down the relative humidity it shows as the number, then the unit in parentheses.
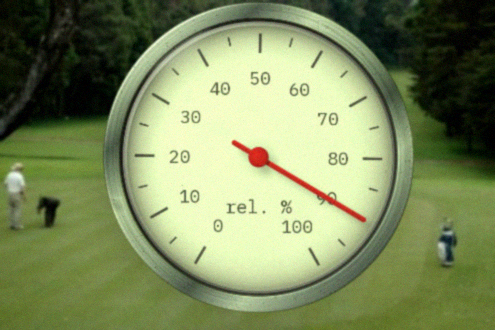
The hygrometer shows 90 (%)
